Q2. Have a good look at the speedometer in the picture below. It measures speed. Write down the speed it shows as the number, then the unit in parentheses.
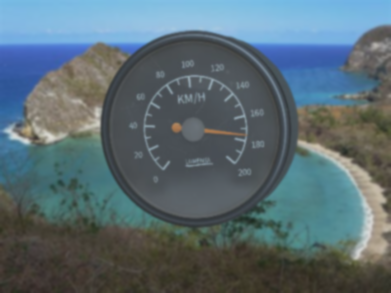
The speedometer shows 175 (km/h)
